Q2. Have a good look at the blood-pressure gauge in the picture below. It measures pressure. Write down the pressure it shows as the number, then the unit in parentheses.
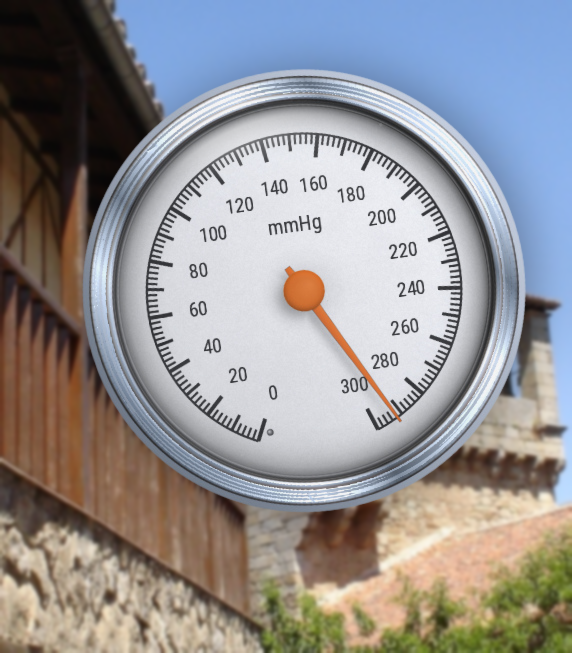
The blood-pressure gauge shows 292 (mmHg)
